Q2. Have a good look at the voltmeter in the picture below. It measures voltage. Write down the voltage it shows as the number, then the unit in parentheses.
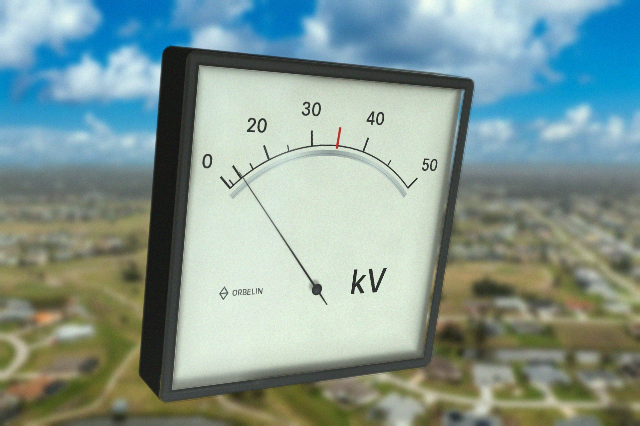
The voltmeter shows 10 (kV)
